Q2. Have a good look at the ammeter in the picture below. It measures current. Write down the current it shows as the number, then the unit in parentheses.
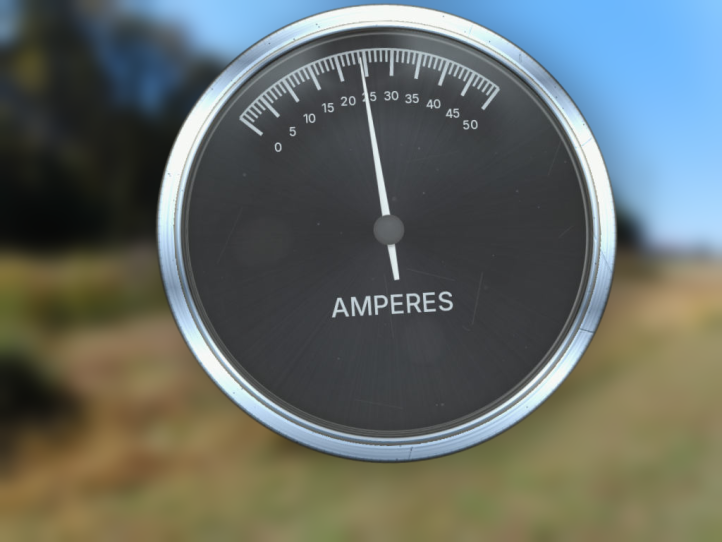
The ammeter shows 24 (A)
